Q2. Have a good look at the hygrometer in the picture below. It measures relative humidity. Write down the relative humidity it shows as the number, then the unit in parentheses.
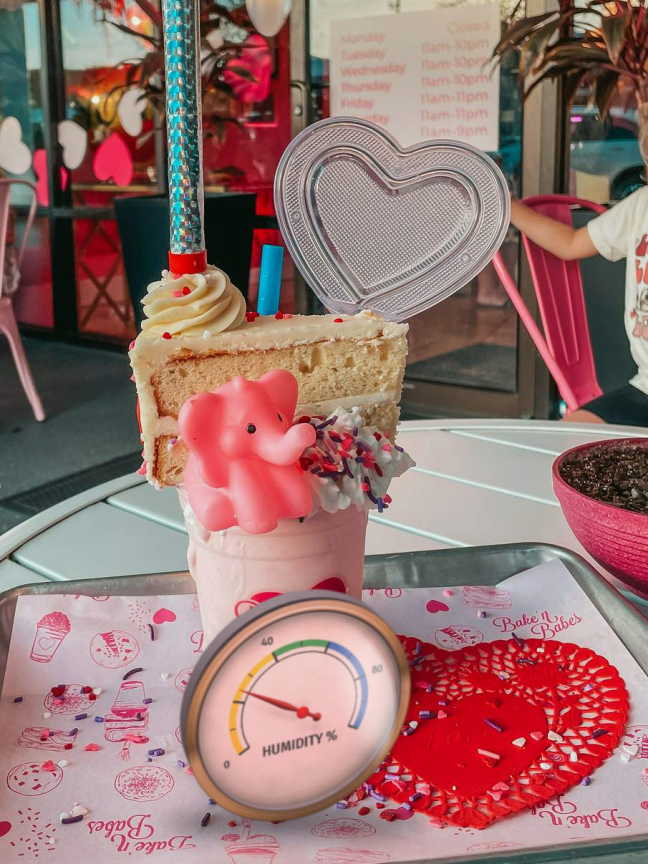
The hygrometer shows 25 (%)
